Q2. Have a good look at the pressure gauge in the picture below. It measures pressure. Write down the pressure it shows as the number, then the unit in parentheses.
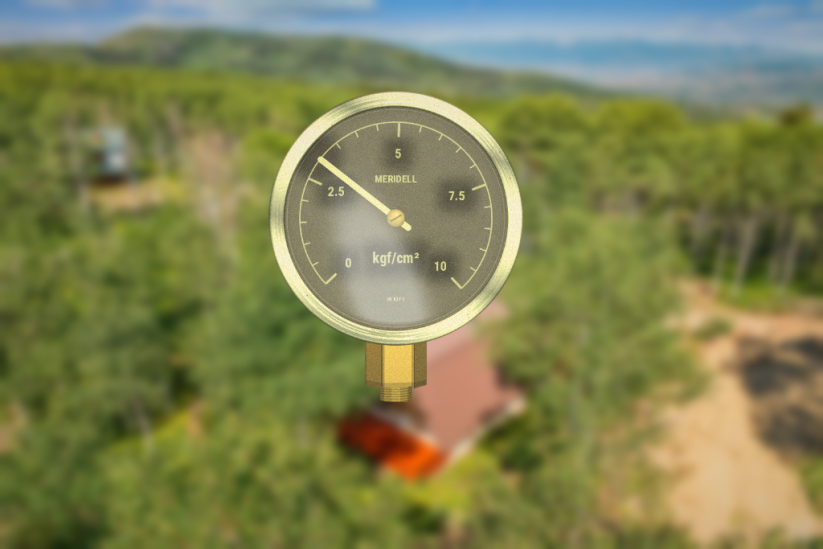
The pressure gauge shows 3 (kg/cm²)
